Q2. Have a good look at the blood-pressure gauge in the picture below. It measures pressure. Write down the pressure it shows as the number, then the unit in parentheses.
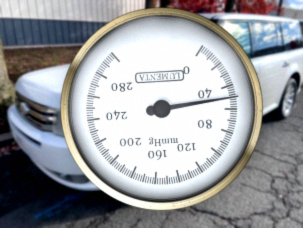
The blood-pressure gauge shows 50 (mmHg)
